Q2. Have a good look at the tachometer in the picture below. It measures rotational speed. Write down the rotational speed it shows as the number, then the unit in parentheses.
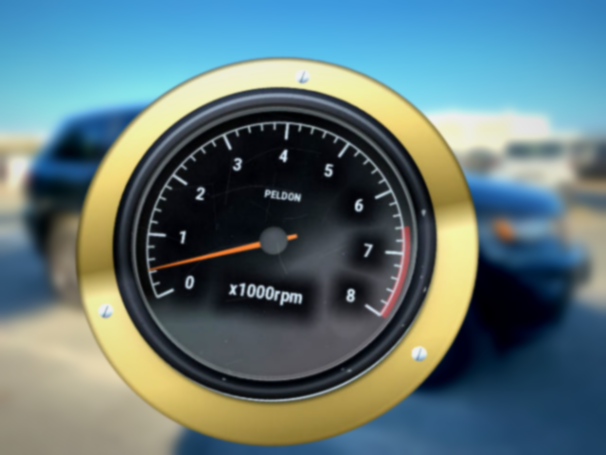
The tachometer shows 400 (rpm)
